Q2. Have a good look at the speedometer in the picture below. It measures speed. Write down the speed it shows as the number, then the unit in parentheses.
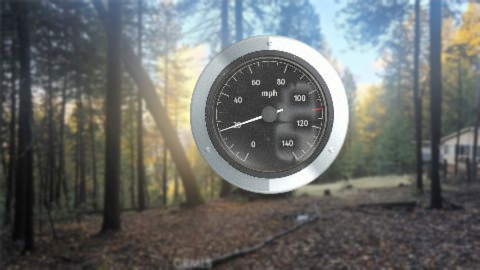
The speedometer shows 20 (mph)
